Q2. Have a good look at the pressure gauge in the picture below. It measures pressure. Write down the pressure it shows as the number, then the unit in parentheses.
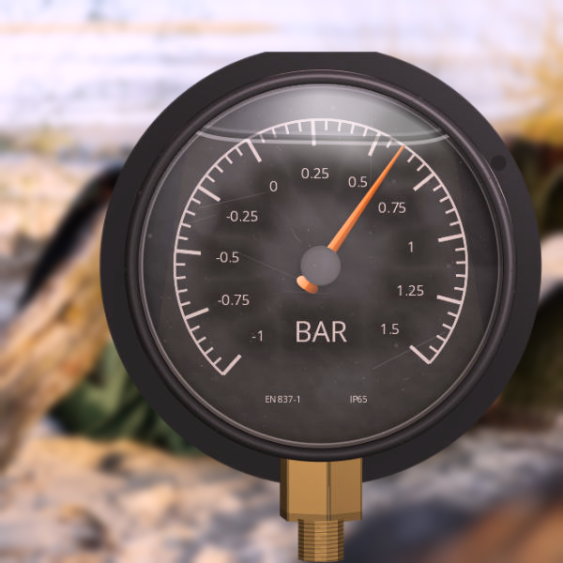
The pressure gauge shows 0.6 (bar)
